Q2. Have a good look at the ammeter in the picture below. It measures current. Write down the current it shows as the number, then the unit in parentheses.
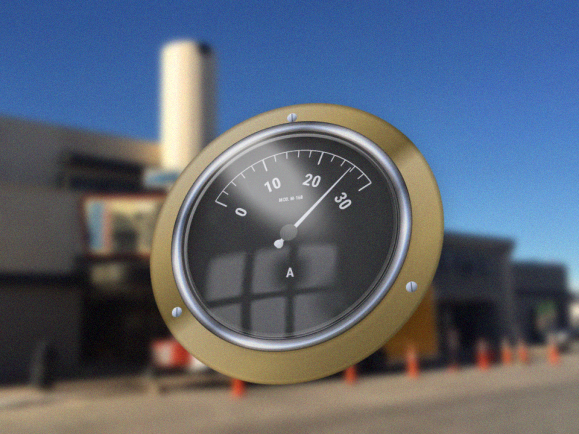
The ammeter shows 26 (A)
